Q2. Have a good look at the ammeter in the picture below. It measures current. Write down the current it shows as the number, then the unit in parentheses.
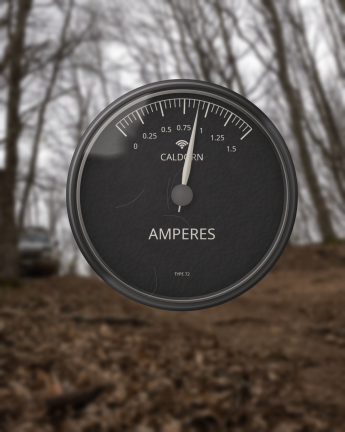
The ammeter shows 0.9 (A)
